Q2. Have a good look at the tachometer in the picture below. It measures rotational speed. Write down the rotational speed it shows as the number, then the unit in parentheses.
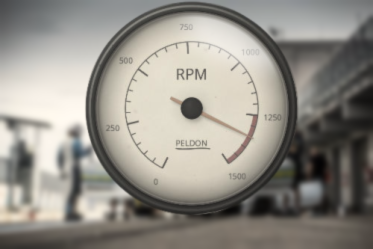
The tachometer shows 1350 (rpm)
